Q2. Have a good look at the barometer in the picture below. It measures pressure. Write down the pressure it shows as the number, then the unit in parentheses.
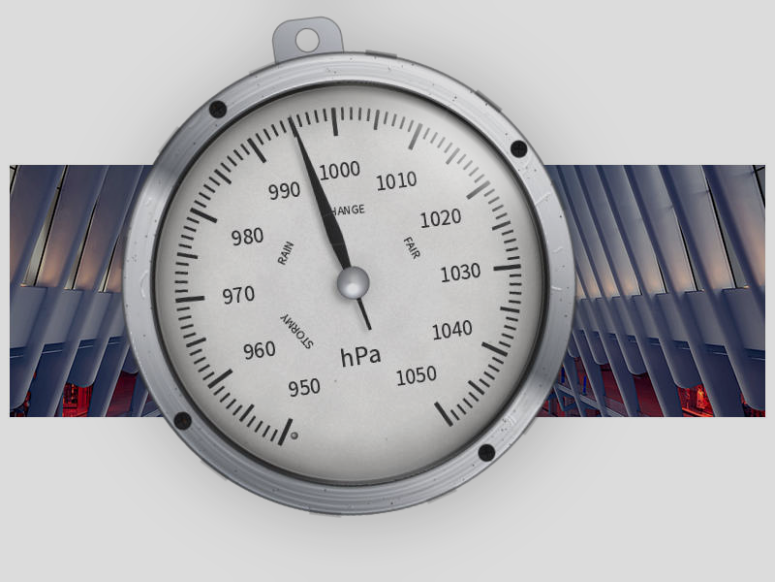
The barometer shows 995 (hPa)
